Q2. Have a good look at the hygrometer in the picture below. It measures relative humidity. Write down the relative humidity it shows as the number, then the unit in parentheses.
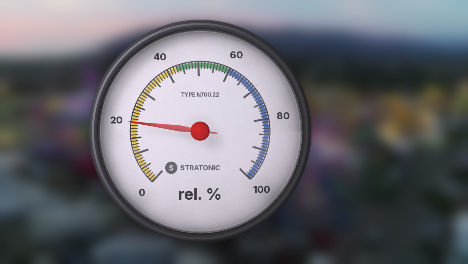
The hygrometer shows 20 (%)
